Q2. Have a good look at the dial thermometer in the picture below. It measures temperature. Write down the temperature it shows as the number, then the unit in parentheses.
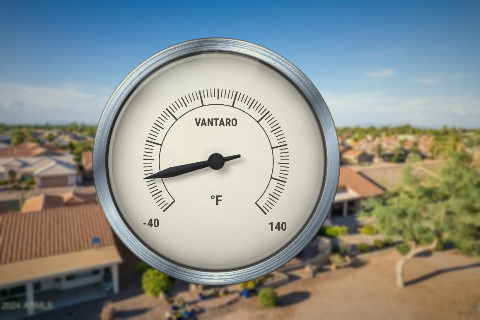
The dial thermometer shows -20 (°F)
